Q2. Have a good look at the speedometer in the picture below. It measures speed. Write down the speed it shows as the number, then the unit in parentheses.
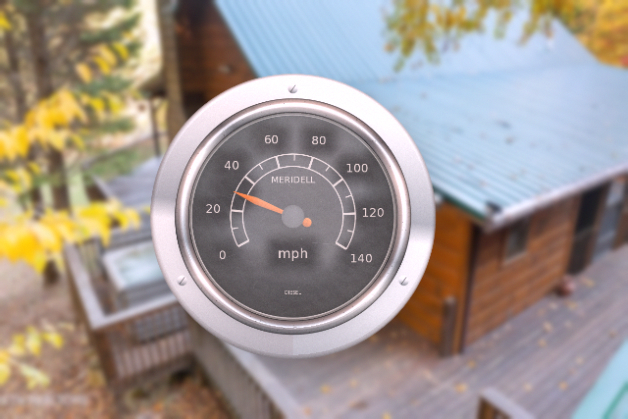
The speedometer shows 30 (mph)
